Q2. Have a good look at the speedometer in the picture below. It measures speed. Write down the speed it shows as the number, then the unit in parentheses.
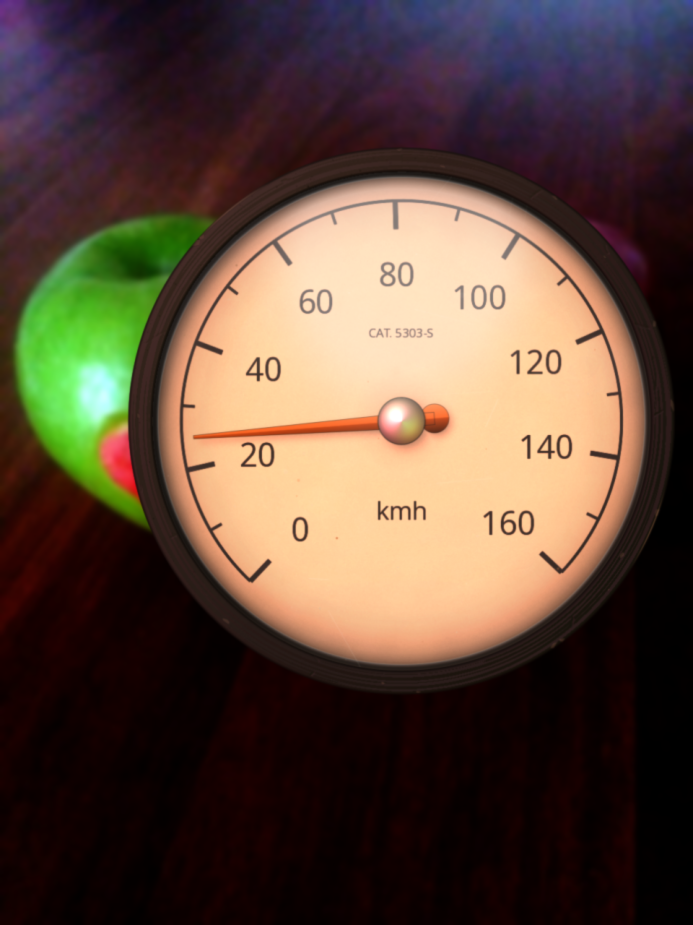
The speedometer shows 25 (km/h)
